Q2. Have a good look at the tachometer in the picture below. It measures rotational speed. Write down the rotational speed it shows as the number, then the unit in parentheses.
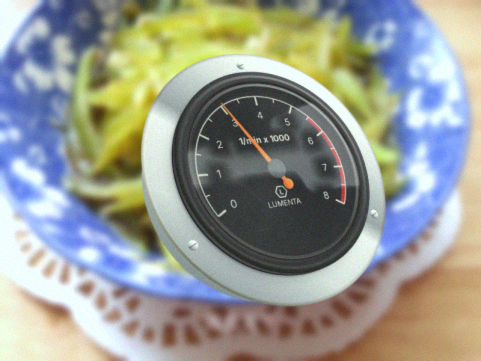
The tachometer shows 3000 (rpm)
